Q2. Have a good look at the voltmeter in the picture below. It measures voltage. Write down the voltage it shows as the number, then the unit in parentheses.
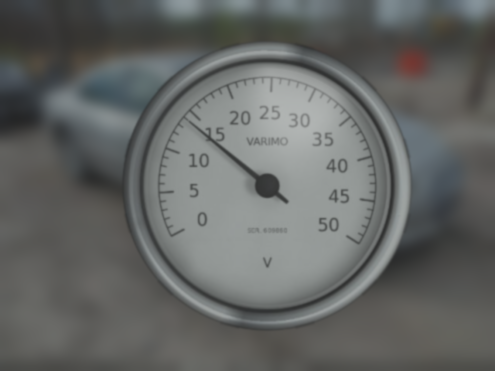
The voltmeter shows 14 (V)
